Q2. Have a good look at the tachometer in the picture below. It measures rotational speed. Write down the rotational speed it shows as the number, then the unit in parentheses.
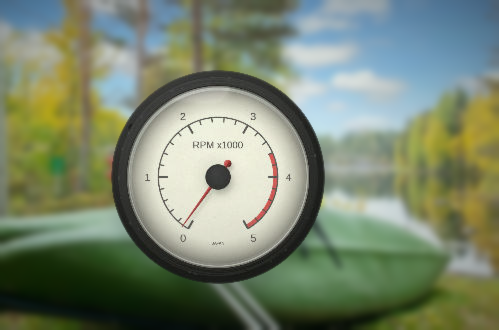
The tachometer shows 100 (rpm)
